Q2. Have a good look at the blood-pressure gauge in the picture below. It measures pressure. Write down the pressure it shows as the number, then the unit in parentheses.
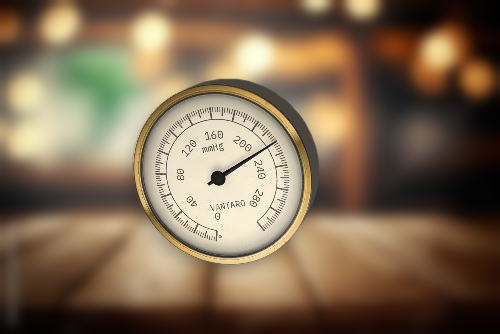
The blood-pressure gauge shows 220 (mmHg)
